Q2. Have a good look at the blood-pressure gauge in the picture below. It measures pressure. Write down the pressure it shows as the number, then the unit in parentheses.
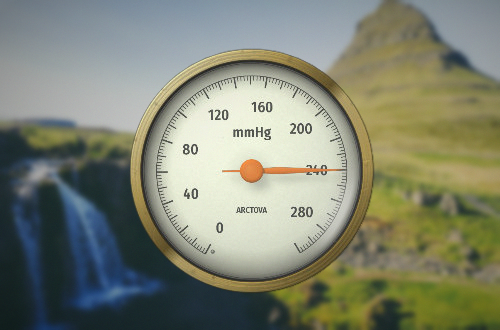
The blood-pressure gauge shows 240 (mmHg)
